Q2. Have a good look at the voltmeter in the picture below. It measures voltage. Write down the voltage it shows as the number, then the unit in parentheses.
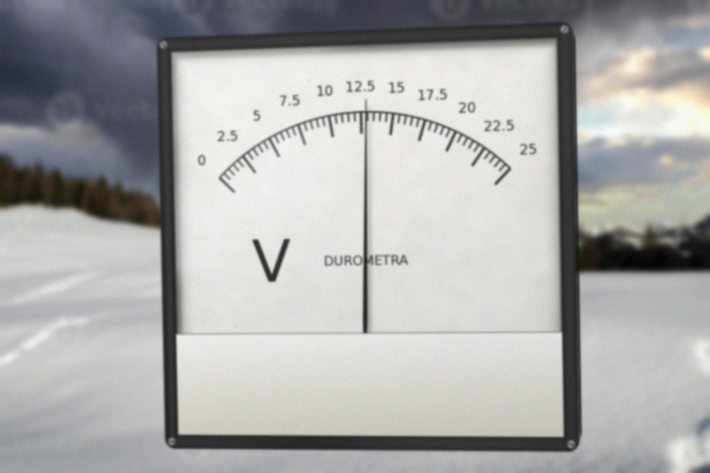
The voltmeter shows 13 (V)
